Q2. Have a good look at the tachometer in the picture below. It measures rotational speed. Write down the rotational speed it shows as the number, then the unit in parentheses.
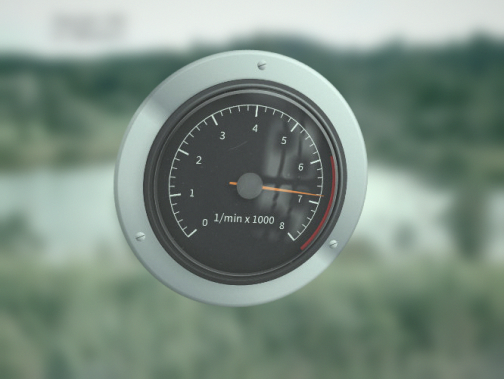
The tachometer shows 6800 (rpm)
